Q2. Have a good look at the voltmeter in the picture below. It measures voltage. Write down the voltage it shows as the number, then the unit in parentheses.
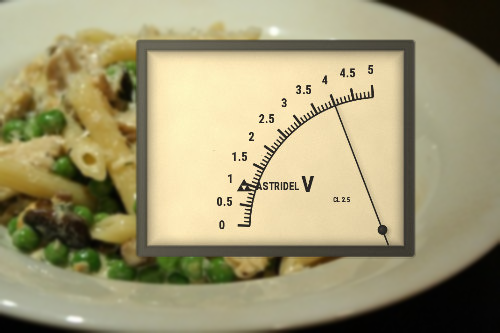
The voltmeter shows 4 (V)
